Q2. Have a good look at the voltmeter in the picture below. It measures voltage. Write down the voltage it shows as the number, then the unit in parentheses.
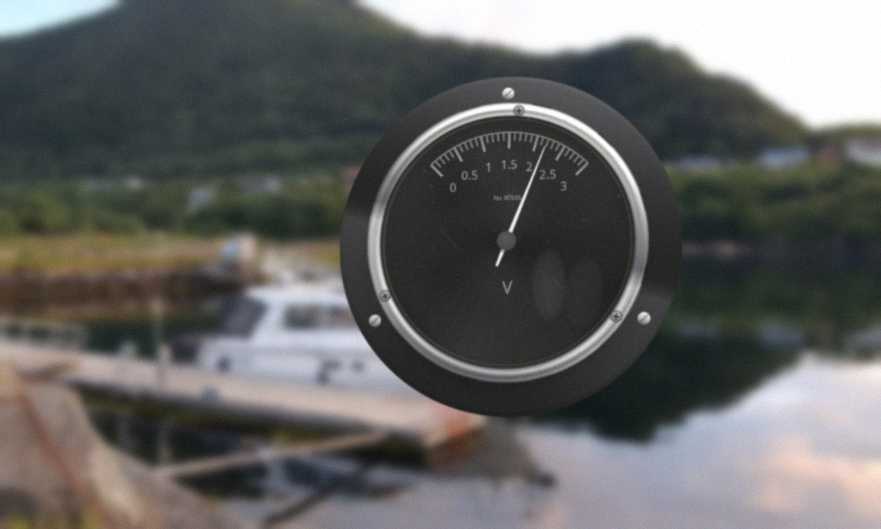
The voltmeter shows 2.2 (V)
